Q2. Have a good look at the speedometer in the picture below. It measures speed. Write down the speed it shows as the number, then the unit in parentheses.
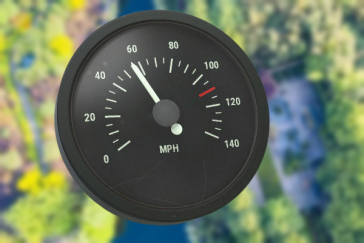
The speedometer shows 55 (mph)
